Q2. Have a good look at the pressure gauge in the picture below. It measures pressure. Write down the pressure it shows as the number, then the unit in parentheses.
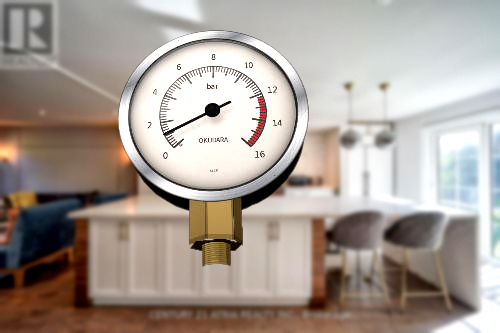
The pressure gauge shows 1 (bar)
